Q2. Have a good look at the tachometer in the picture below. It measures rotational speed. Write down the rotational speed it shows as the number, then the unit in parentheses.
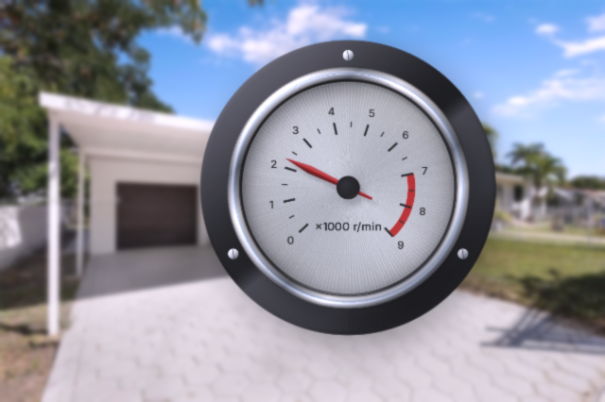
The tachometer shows 2250 (rpm)
